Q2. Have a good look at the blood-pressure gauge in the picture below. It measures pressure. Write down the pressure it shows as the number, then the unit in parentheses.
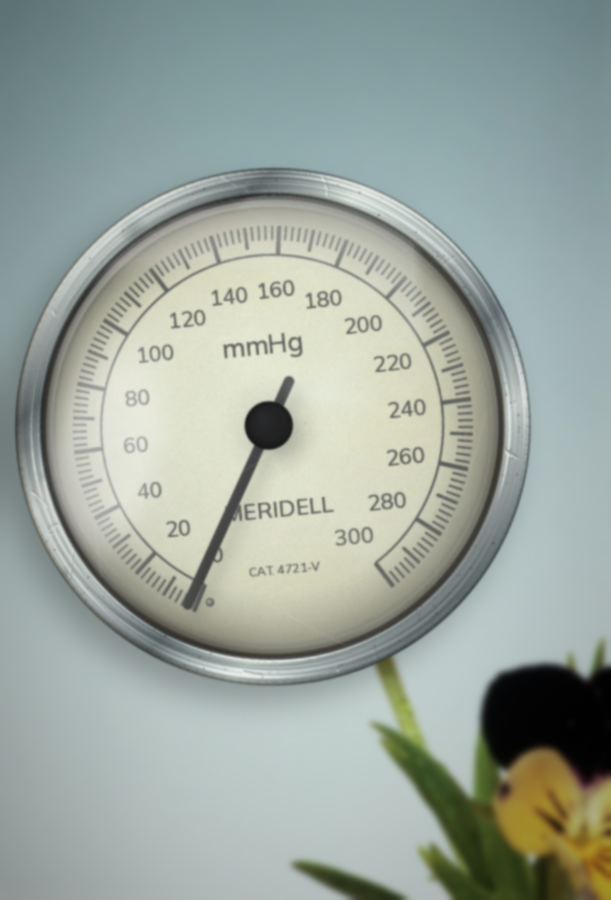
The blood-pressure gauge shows 2 (mmHg)
